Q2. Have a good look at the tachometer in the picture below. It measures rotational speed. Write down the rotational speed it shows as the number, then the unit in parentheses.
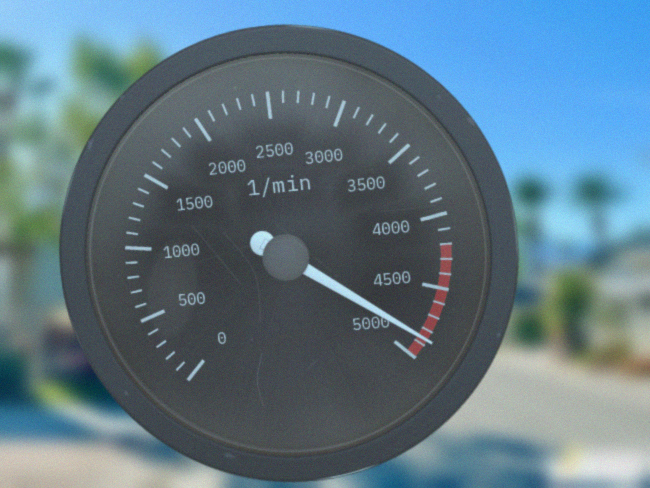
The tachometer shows 4850 (rpm)
